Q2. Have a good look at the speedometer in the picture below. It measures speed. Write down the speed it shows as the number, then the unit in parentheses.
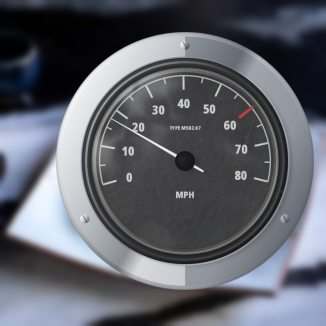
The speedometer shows 17.5 (mph)
